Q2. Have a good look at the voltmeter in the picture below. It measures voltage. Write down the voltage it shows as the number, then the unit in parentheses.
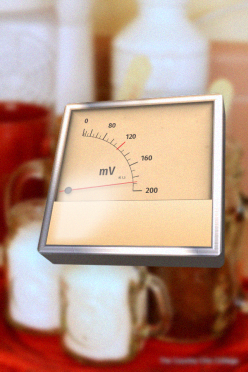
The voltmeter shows 190 (mV)
